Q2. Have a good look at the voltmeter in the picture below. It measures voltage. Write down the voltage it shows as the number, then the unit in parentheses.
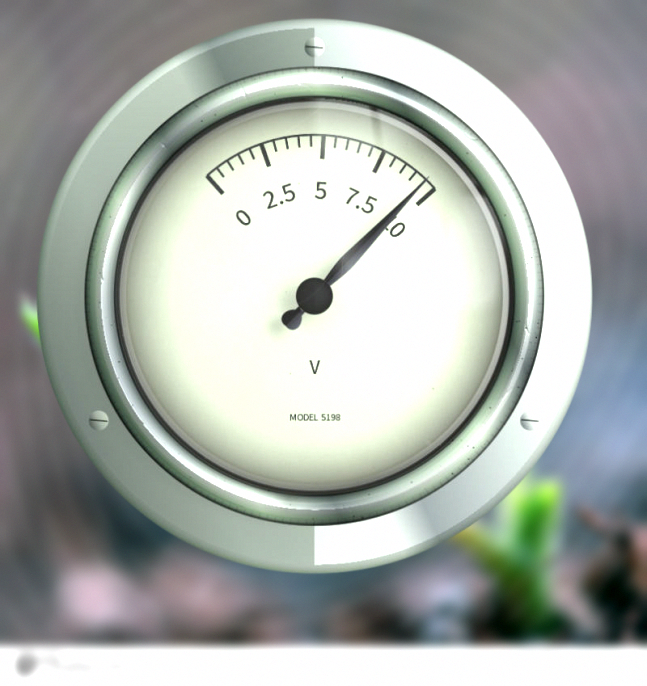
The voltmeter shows 9.5 (V)
